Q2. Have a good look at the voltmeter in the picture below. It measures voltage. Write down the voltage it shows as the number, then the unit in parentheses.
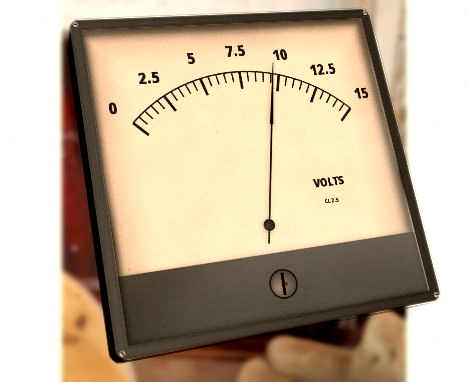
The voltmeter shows 9.5 (V)
